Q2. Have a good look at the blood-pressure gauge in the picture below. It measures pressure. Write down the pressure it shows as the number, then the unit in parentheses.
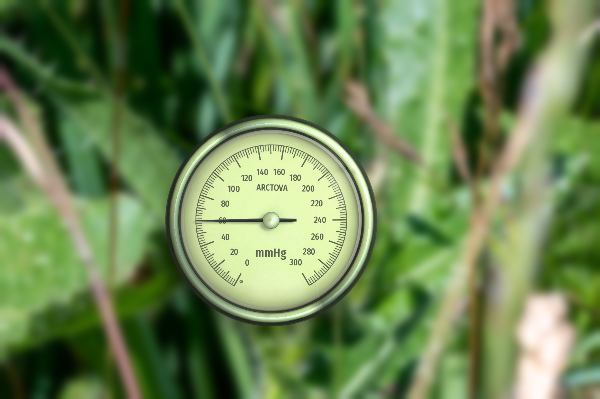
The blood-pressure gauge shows 60 (mmHg)
